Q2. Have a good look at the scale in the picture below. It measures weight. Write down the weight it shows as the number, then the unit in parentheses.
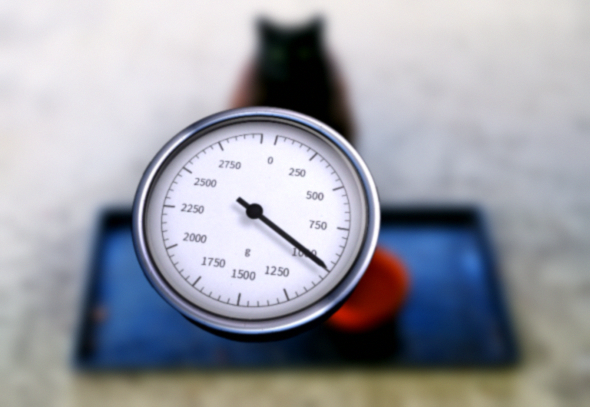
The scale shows 1000 (g)
